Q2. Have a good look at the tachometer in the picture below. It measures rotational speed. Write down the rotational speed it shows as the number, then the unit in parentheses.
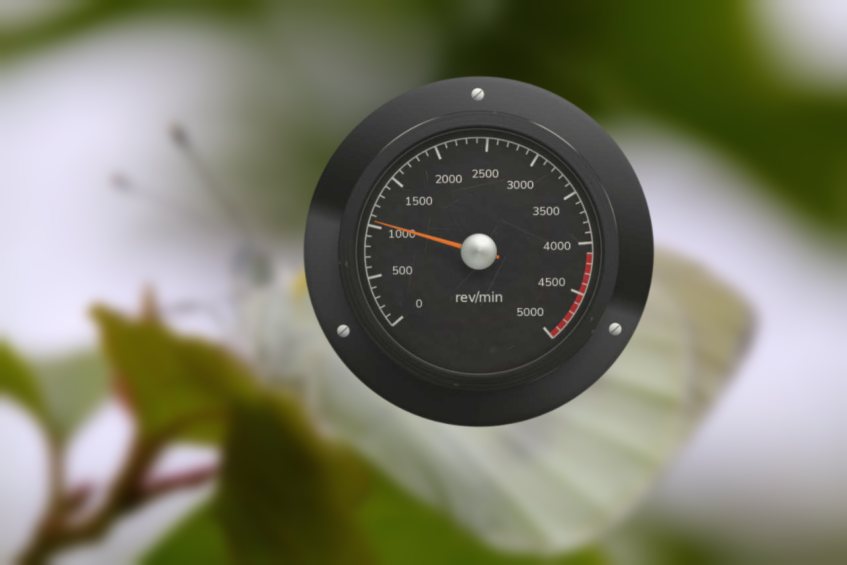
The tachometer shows 1050 (rpm)
